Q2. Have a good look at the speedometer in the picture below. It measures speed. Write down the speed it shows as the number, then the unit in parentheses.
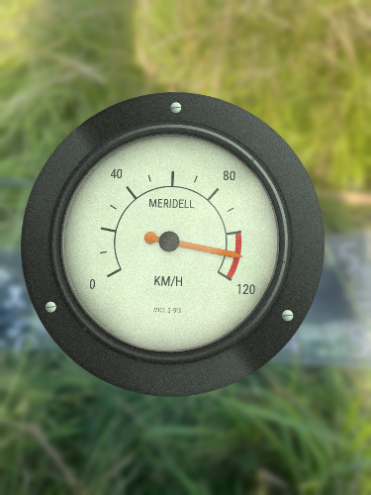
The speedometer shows 110 (km/h)
